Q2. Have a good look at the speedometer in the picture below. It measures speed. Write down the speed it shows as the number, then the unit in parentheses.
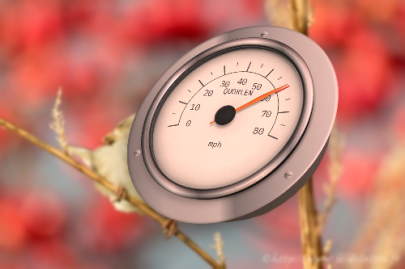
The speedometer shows 60 (mph)
